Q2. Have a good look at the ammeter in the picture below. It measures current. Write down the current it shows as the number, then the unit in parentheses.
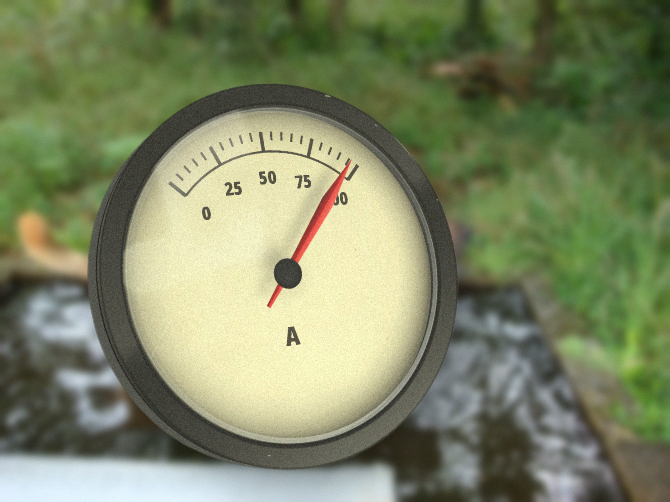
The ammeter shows 95 (A)
